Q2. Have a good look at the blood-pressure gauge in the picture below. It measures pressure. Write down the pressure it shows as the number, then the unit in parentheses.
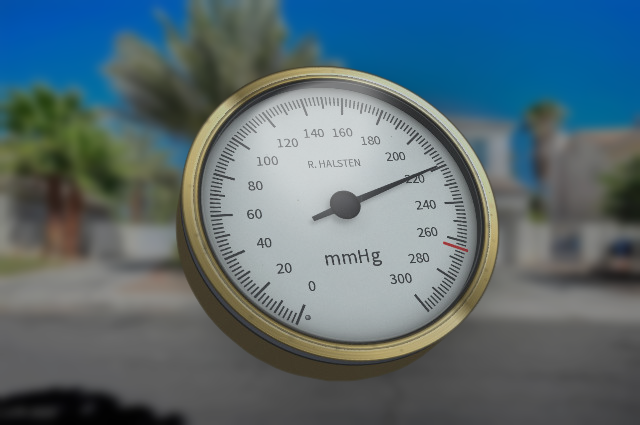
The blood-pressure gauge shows 220 (mmHg)
